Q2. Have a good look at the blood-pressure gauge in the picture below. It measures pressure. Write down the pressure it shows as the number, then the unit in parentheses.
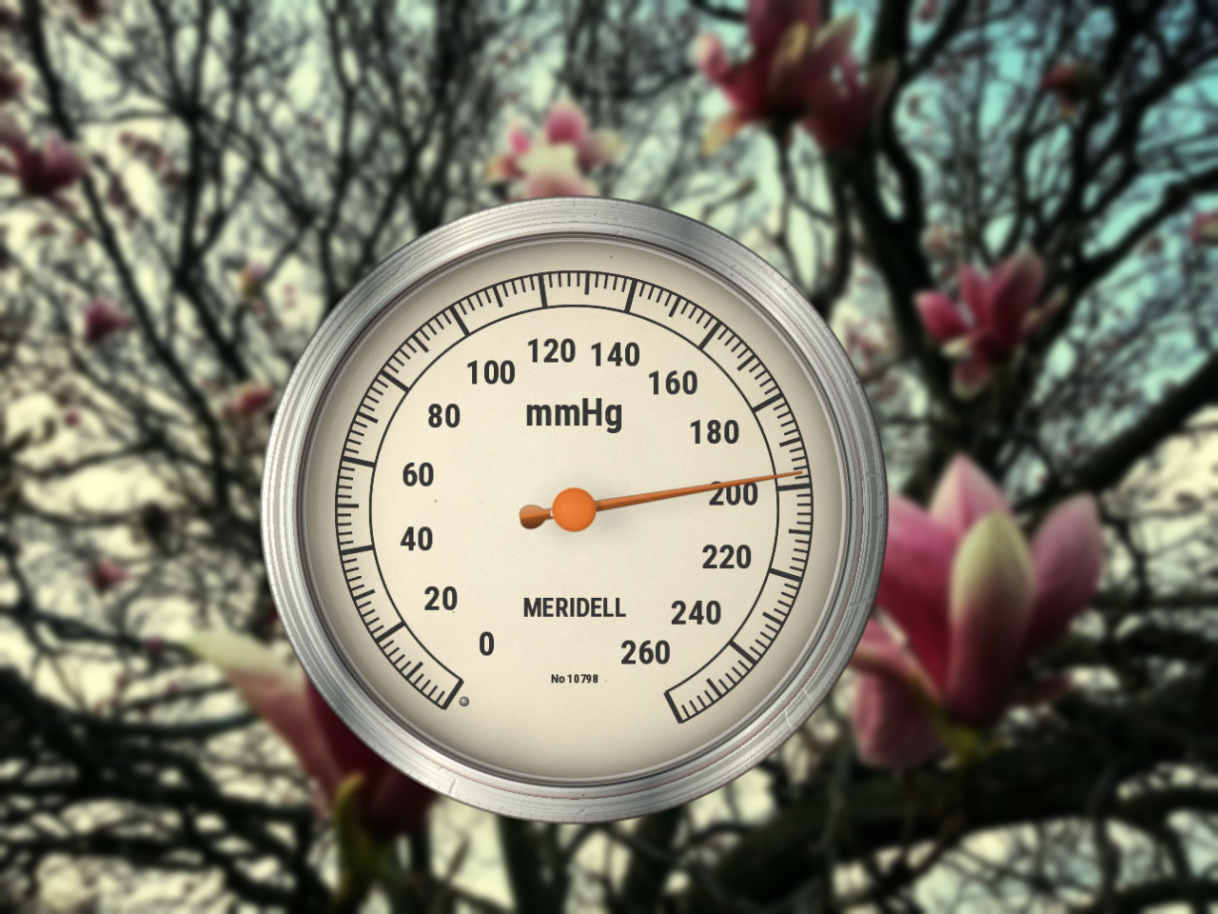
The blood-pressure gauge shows 197 (mmHg)
